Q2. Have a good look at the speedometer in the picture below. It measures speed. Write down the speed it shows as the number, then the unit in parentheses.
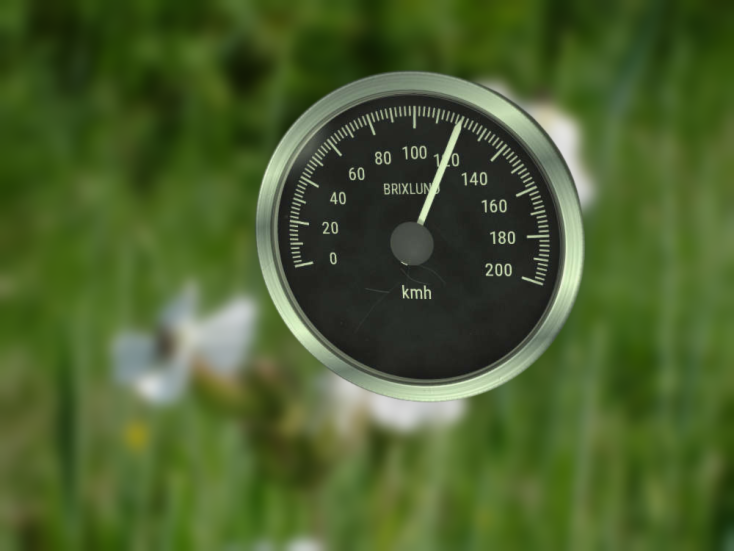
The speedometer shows 120 (km/h)
